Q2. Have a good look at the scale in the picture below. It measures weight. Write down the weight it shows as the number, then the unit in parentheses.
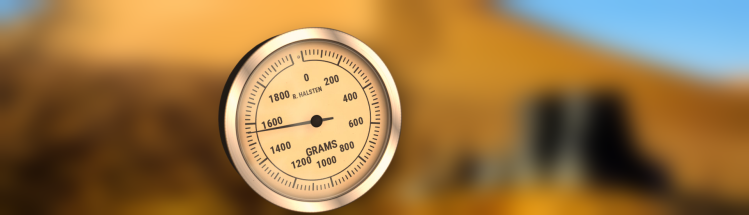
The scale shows 1560 (g)
